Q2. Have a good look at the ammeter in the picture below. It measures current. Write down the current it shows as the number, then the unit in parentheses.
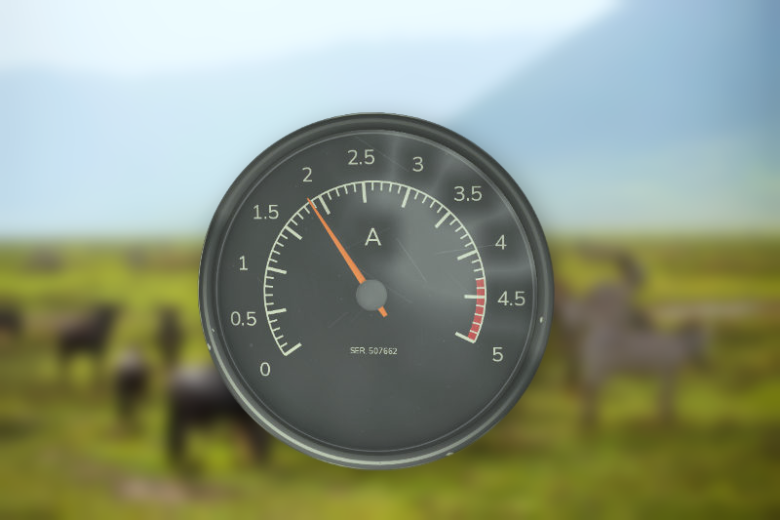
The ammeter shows 1.9 (A)
